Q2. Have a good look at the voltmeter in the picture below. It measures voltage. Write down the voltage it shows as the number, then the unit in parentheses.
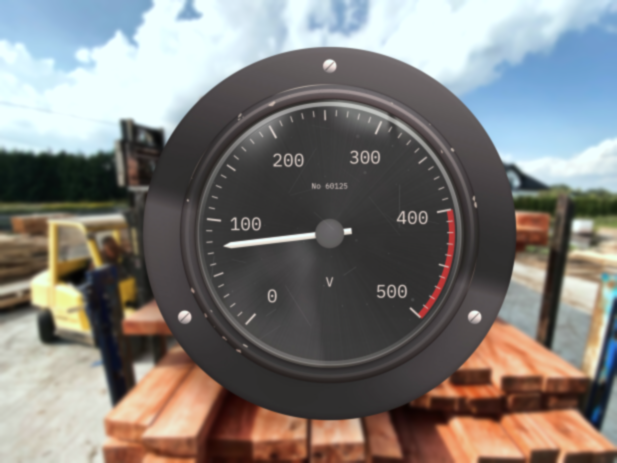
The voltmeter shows 75 (V)
